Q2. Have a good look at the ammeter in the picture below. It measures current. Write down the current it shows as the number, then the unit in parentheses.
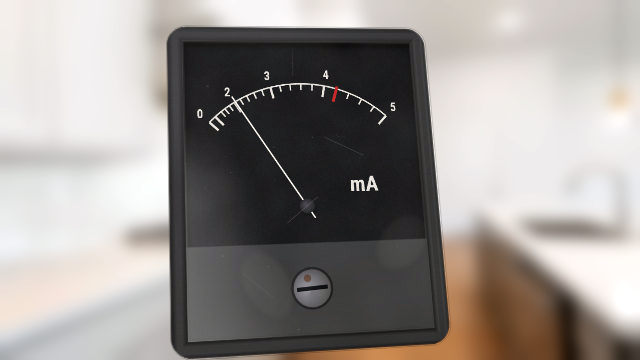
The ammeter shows 2 (mA)
